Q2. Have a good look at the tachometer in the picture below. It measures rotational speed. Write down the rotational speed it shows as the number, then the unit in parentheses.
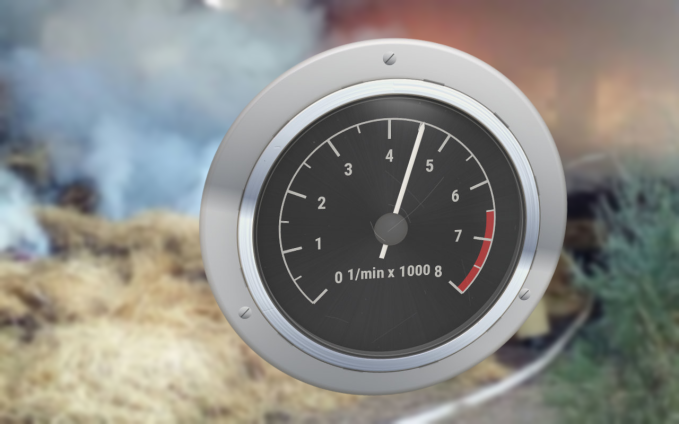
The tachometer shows 4500 (rpm)
